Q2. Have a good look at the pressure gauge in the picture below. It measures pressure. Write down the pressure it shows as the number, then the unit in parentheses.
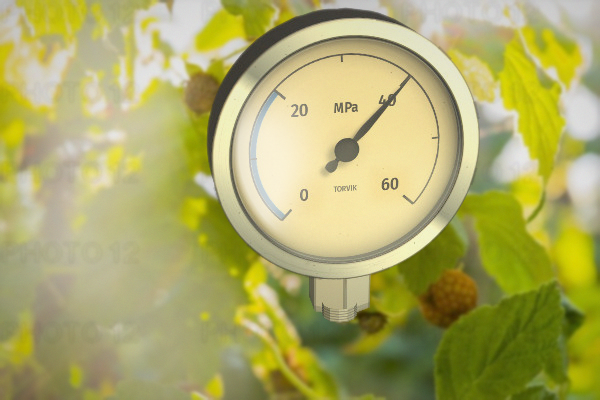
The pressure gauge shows 40 (MPa)
